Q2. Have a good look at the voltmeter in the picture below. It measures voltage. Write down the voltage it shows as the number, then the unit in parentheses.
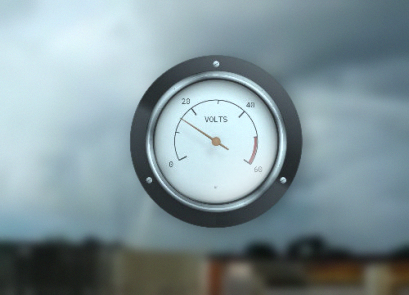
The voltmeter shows 15 (V)
